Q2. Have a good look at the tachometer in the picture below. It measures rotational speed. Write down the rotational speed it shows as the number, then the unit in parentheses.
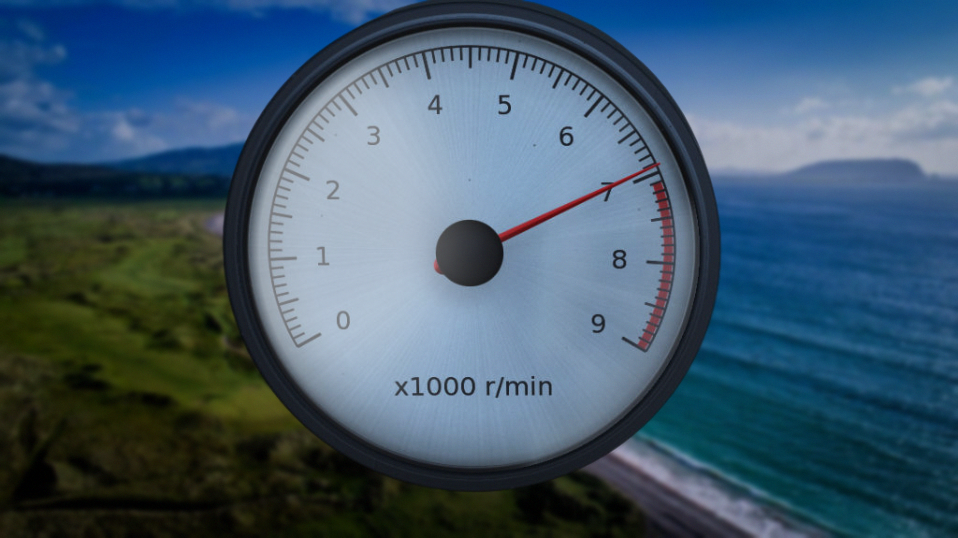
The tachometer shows 6900 (rpm)
